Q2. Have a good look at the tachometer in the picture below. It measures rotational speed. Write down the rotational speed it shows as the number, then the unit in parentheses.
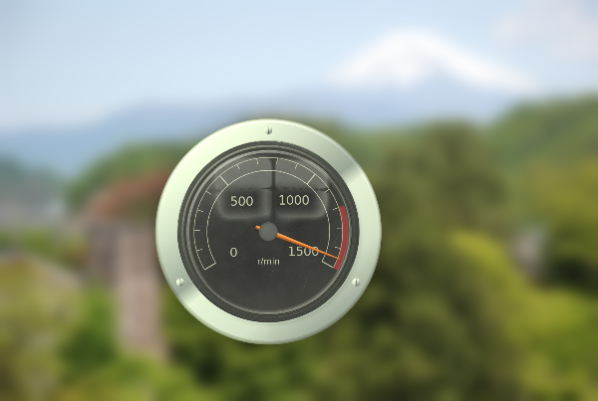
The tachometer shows 1450 (rpm)
